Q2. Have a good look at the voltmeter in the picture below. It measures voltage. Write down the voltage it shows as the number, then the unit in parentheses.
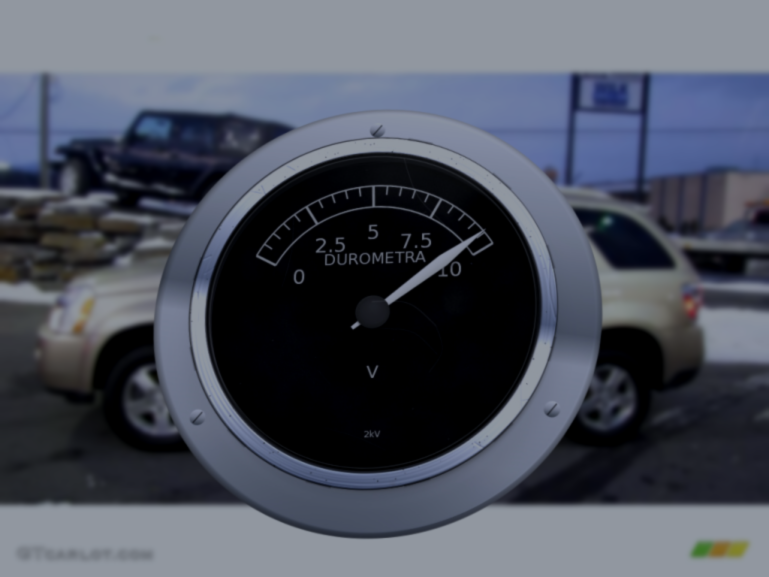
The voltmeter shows 9.5 (V)
